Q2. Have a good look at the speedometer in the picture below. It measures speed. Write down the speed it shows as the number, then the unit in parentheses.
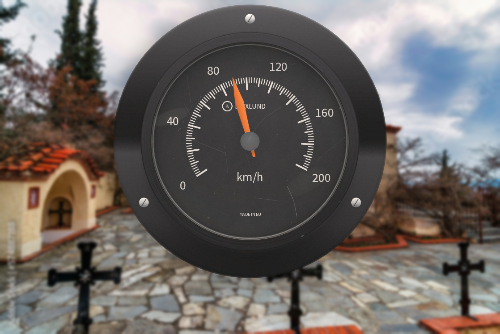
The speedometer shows 90 (km/h)
